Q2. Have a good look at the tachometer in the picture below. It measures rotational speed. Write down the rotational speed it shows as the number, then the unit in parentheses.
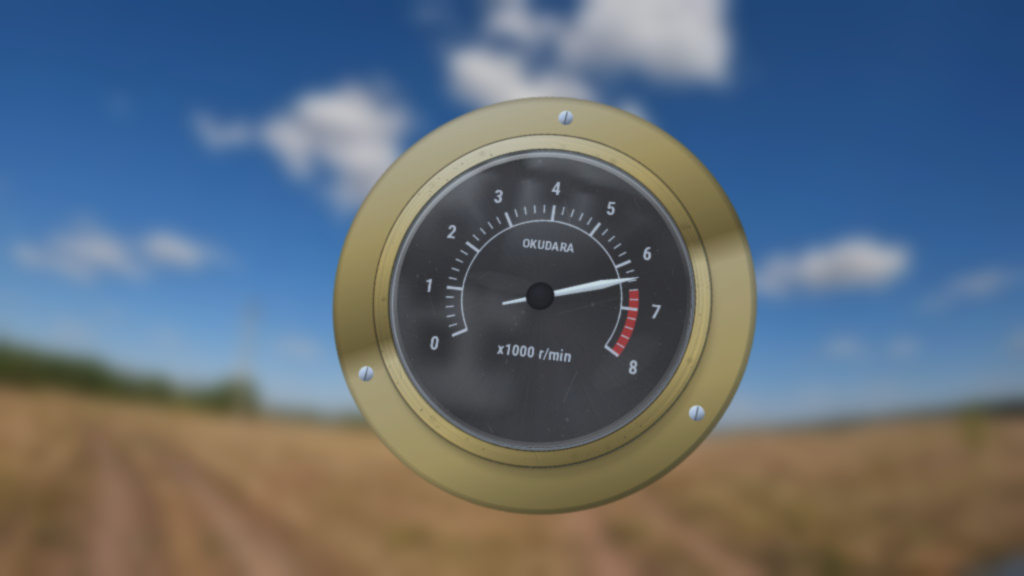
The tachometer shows 6400 (rpm)
